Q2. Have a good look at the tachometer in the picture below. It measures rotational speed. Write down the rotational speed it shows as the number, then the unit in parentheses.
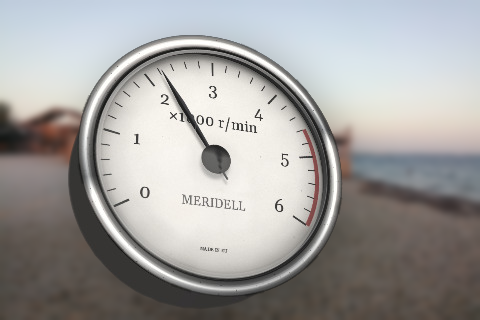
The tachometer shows 2200 (rpm)
